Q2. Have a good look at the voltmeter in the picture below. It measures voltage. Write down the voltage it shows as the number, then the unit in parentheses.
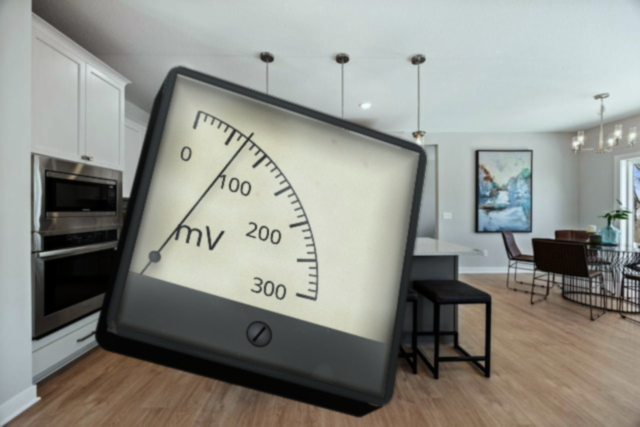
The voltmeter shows 70 (mV)
